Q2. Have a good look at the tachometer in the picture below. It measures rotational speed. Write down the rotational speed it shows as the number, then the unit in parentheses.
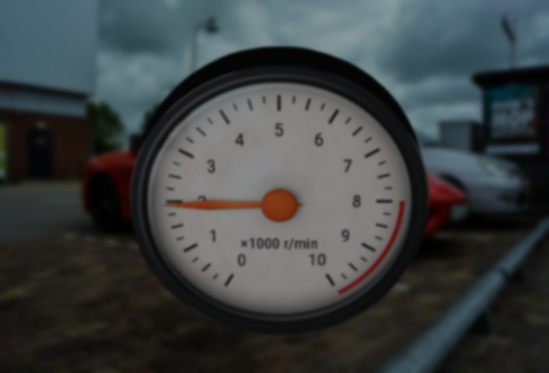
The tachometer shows 2000 (rpm)
